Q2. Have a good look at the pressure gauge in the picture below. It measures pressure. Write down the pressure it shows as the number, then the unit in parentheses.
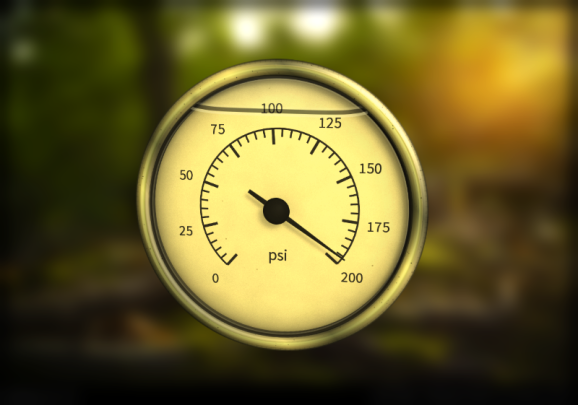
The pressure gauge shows 195 (psi)
